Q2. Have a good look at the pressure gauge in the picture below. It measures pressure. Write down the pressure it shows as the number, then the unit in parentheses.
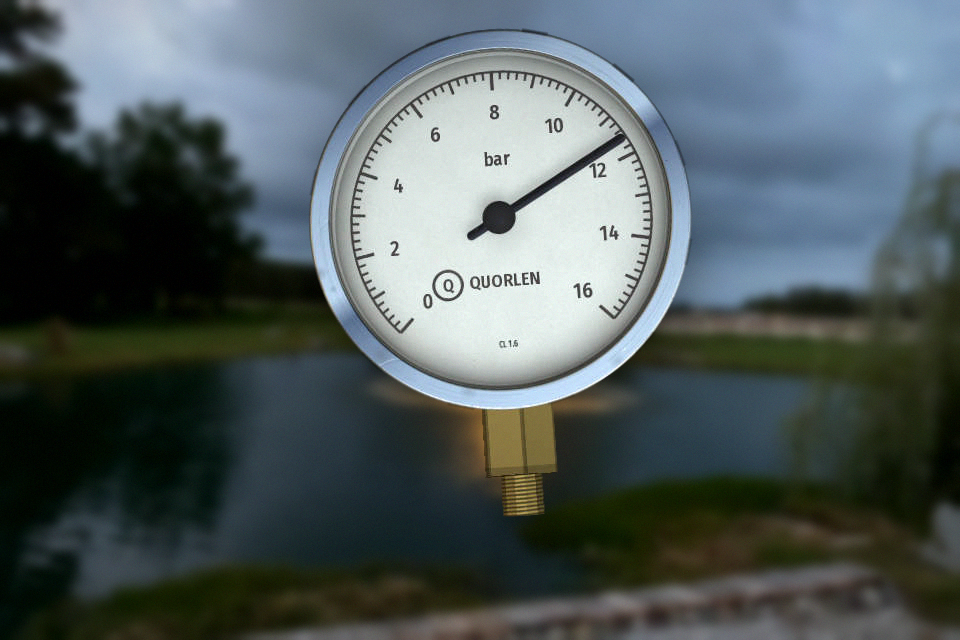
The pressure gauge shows 11.6 (bar)
